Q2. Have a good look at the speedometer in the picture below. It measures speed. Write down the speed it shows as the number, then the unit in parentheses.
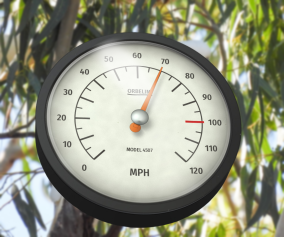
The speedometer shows 70 (mph)
